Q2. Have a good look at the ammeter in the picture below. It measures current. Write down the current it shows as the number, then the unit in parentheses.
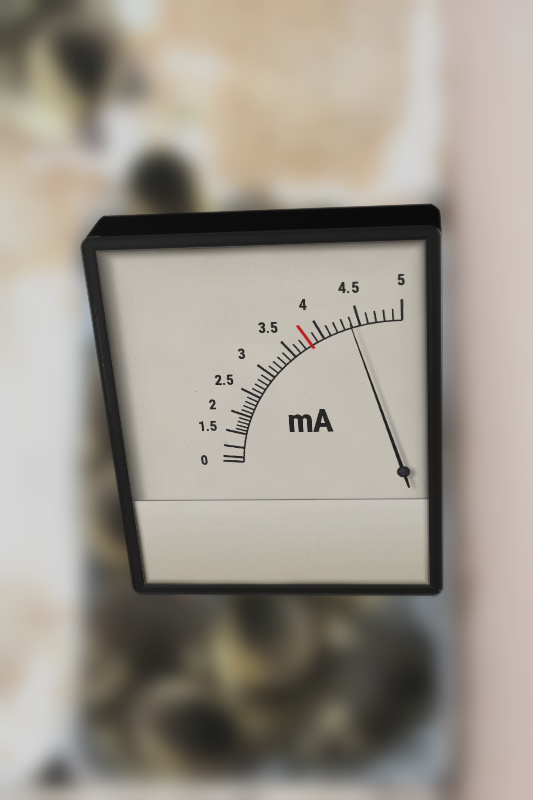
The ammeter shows 4.4 (mA)
